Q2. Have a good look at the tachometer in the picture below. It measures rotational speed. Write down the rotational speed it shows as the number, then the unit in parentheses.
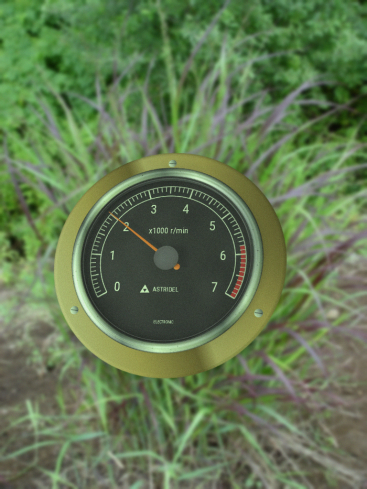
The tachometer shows 2000 (rpm)
